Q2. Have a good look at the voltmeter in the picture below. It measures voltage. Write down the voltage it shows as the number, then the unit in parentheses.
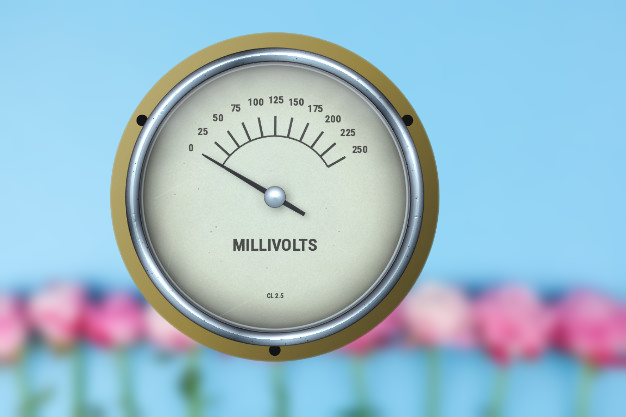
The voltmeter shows 0 (mV)
